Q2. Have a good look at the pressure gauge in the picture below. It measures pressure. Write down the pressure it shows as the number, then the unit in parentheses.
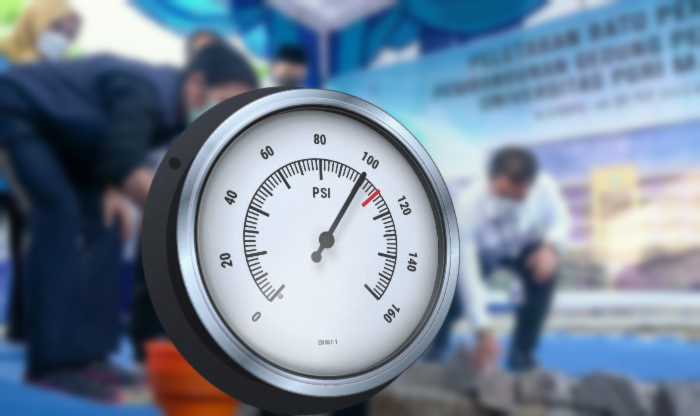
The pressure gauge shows 100 (psi)
